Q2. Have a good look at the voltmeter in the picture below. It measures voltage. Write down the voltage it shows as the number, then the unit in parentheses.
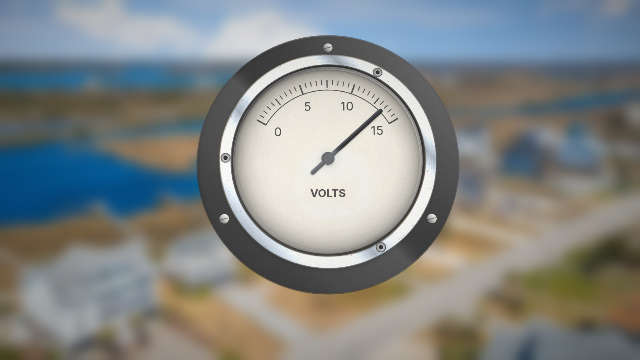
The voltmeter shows 13.5 (V)
